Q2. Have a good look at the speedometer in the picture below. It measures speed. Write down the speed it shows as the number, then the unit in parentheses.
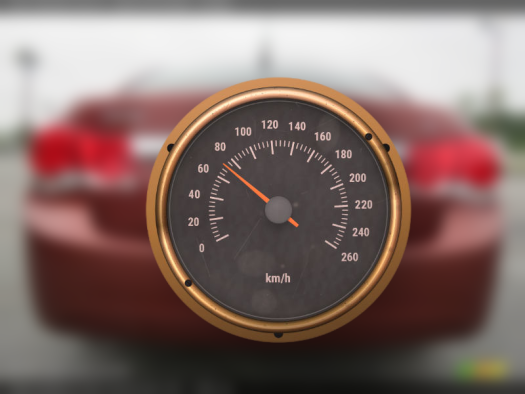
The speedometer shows 72 (km/h)
